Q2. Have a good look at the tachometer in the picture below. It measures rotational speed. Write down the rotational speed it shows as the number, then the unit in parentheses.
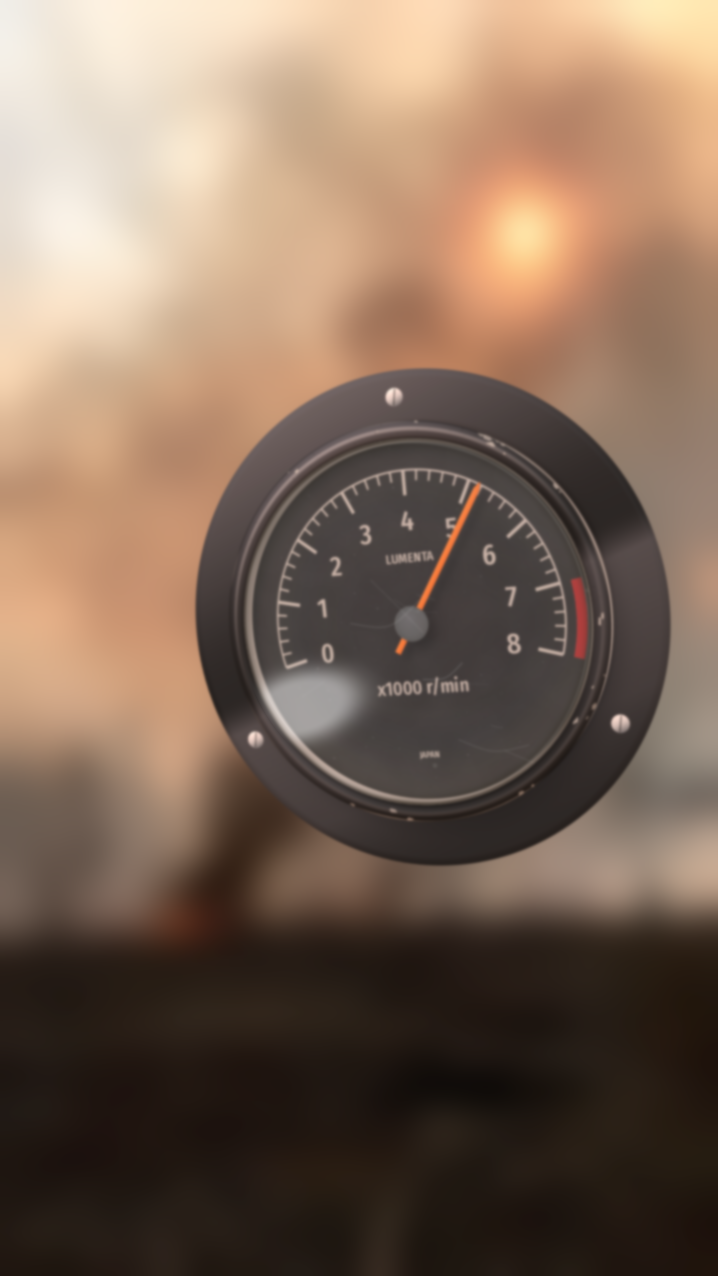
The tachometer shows 5200 (rpm)
